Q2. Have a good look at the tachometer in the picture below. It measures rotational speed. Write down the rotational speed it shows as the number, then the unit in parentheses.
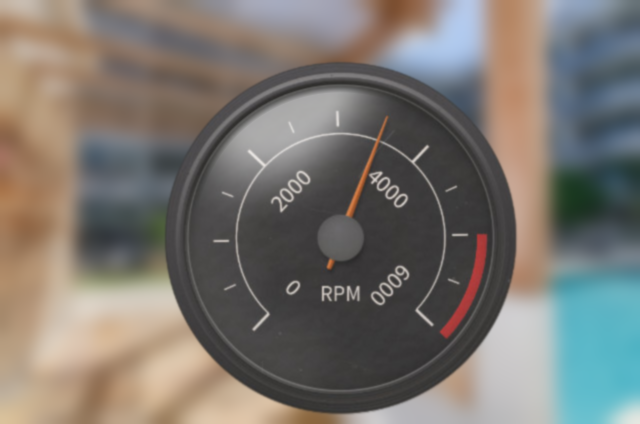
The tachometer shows 3500 (rpm)
